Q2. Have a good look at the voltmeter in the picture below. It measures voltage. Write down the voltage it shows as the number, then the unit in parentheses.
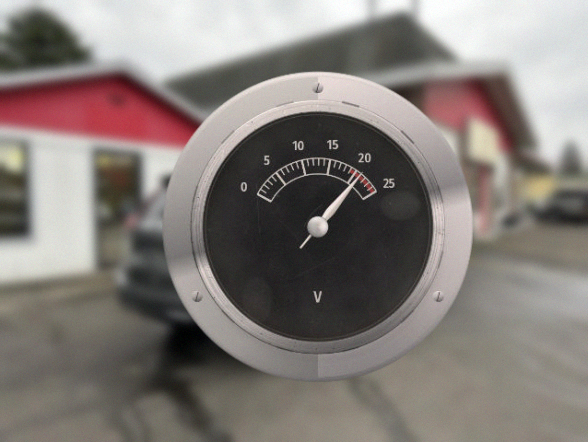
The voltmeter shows 21 (V)
